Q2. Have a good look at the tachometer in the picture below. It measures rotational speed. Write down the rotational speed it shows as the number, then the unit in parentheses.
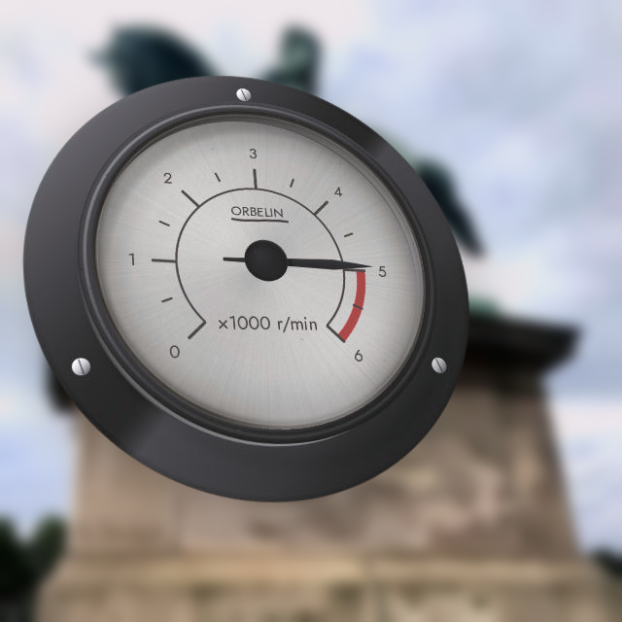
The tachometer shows 5000 (rpm)
